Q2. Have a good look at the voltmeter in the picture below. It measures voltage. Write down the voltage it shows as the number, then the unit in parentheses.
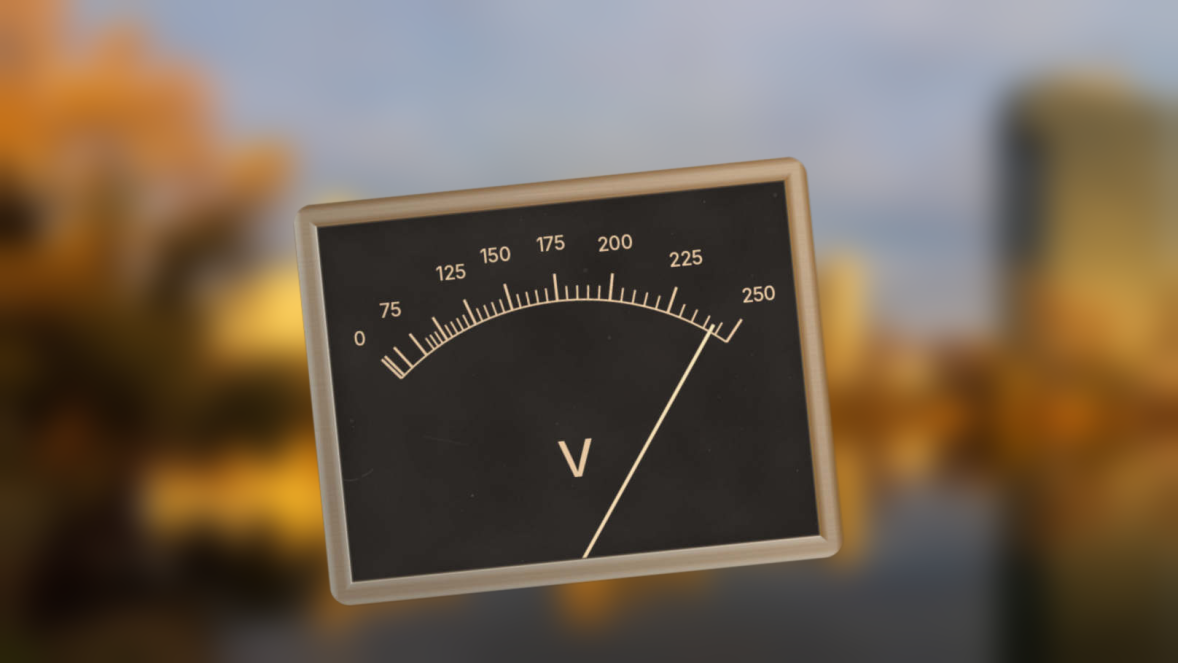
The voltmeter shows 242.5 (V)
